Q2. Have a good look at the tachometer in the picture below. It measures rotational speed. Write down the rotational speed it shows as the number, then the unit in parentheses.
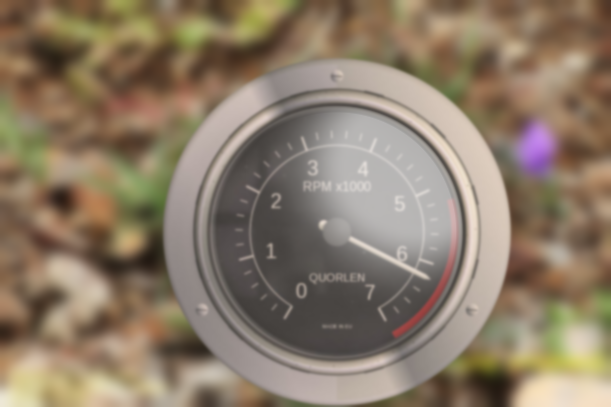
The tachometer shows 6200 (rpm)
